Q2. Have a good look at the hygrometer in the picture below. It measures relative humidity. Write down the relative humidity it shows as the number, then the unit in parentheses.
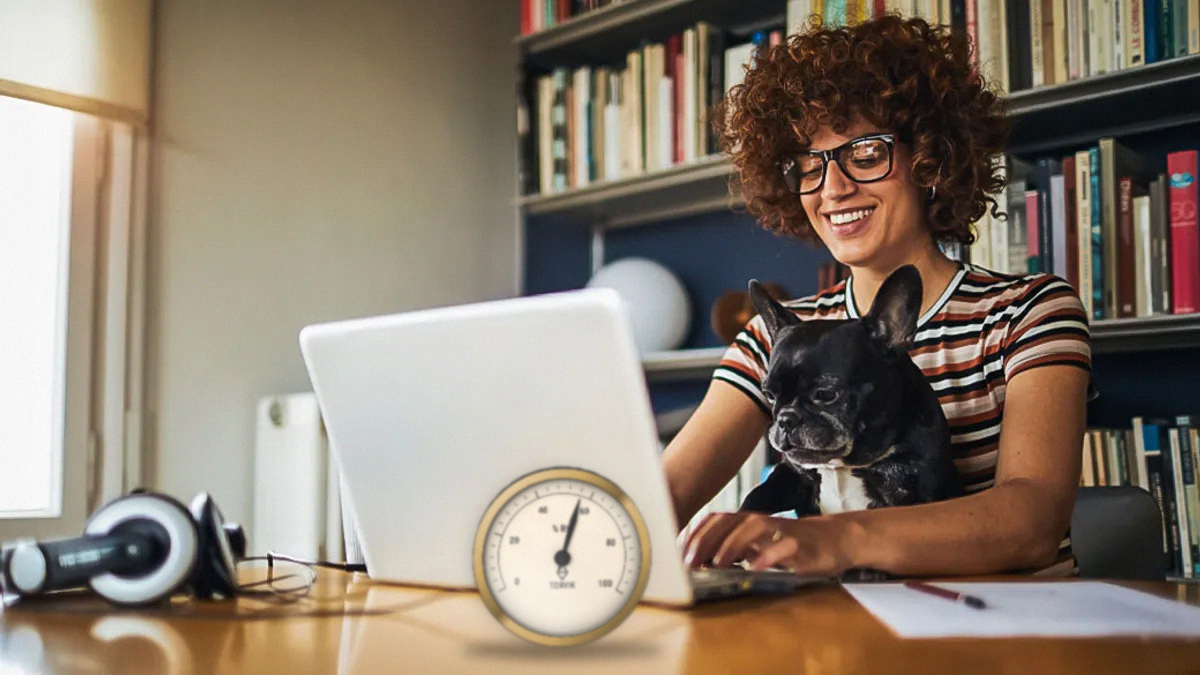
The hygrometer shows 56 (%)
